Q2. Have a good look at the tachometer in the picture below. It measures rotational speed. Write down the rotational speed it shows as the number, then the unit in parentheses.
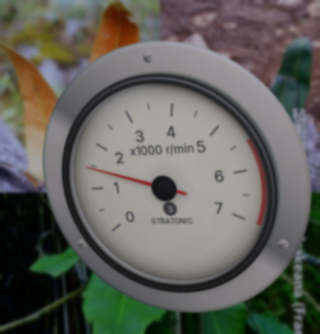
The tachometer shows 1500 (rpm)
